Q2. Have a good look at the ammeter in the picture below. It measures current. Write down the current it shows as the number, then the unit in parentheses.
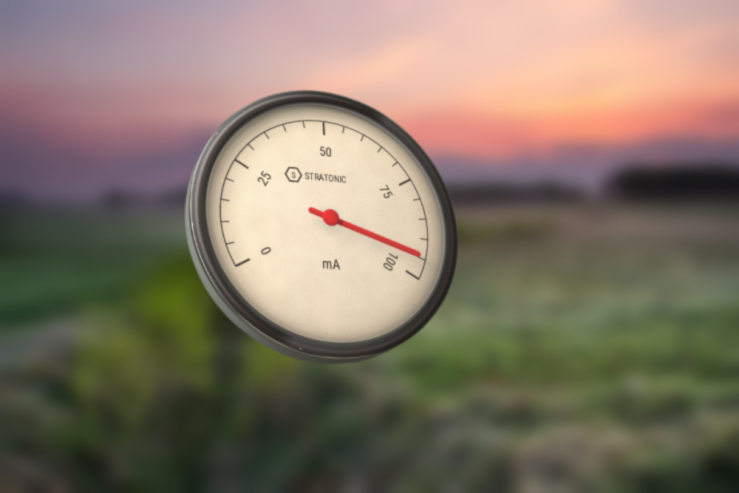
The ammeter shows 95 (mA)
